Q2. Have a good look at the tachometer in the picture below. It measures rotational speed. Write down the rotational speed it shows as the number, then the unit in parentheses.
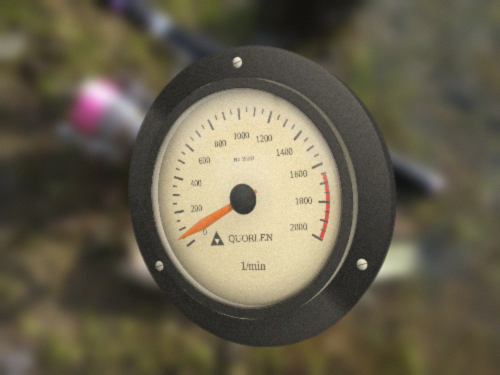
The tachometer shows 50 (rpm)
